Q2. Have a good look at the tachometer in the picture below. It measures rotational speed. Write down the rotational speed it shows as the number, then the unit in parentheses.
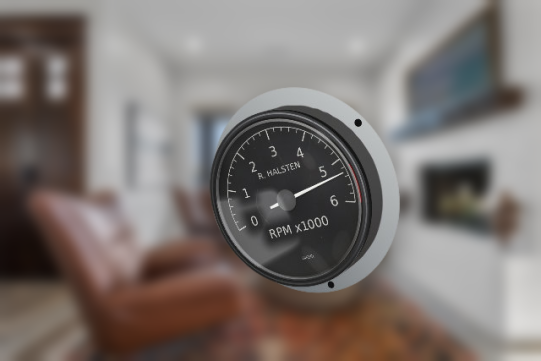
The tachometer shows 5300 (rpm)
